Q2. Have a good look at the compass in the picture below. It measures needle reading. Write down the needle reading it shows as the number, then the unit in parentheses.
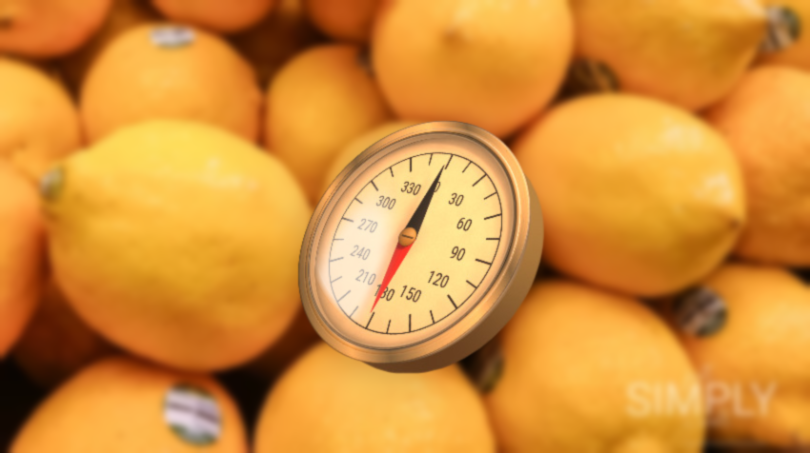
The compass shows 180 (°)
